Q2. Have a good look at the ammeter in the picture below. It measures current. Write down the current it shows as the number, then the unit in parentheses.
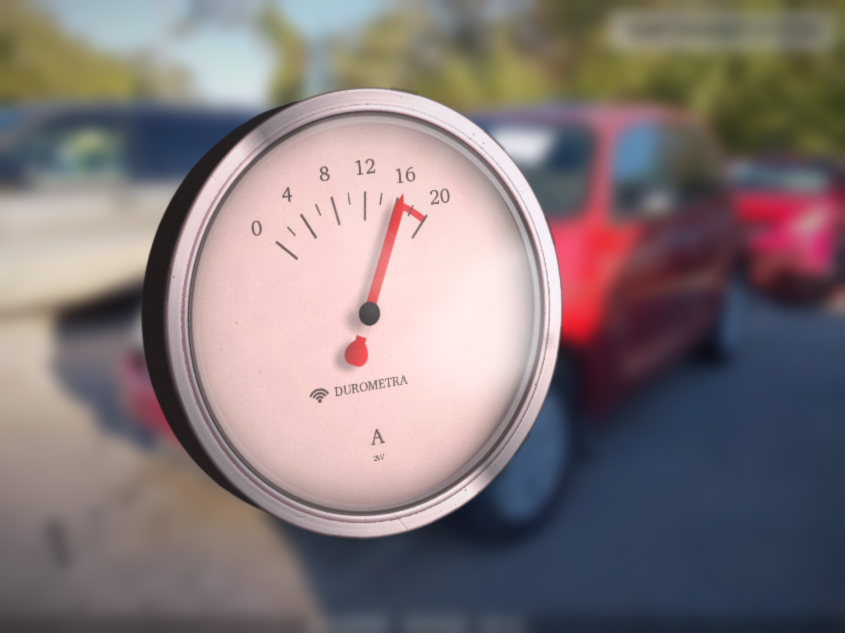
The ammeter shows 16 (A)
